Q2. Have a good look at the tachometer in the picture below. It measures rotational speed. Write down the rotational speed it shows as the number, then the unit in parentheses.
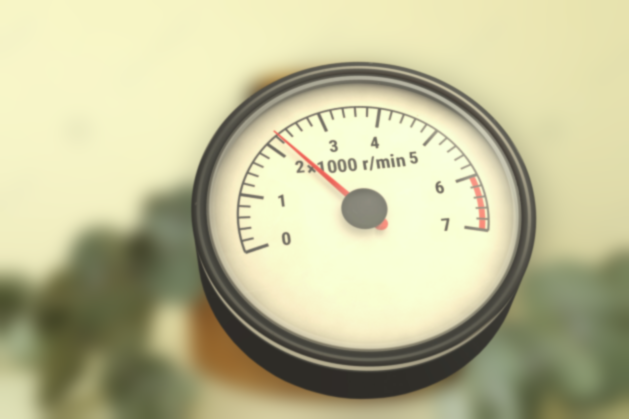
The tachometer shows 2200 (rpm)
